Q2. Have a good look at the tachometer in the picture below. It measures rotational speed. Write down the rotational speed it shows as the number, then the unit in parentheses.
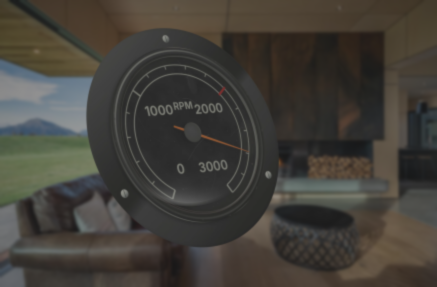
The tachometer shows 2600 (rpm)
